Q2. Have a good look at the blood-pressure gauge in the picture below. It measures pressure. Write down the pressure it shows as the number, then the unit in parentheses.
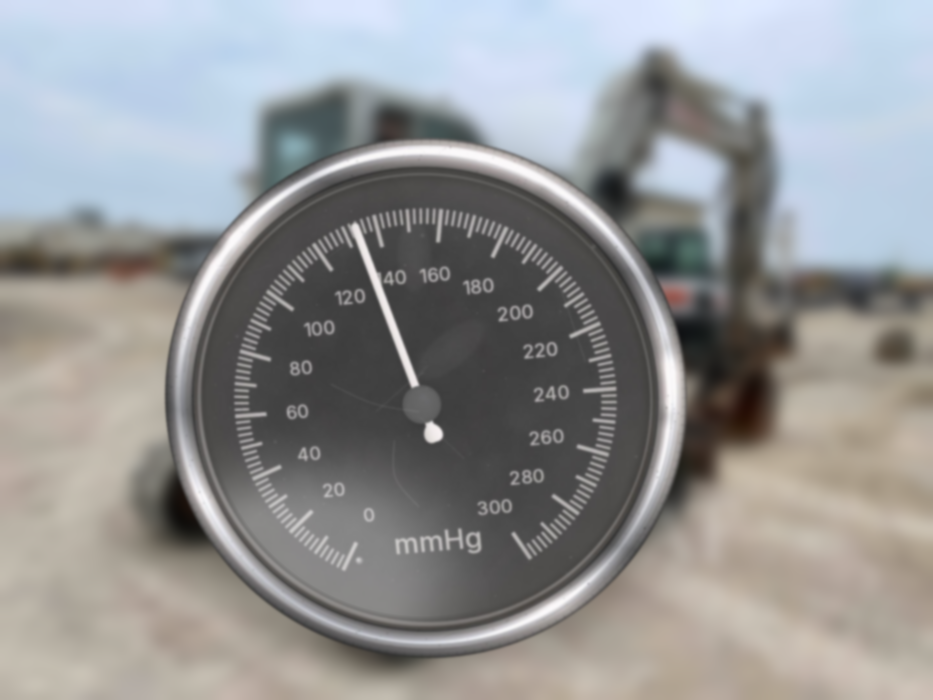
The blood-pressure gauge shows 134 (mmHg)
